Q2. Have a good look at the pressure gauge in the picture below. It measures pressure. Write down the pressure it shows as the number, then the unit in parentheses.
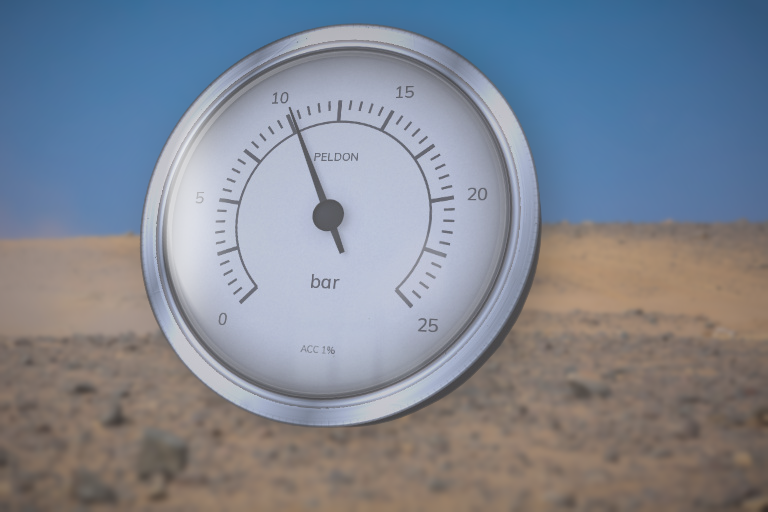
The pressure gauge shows 10.25 (bar)
